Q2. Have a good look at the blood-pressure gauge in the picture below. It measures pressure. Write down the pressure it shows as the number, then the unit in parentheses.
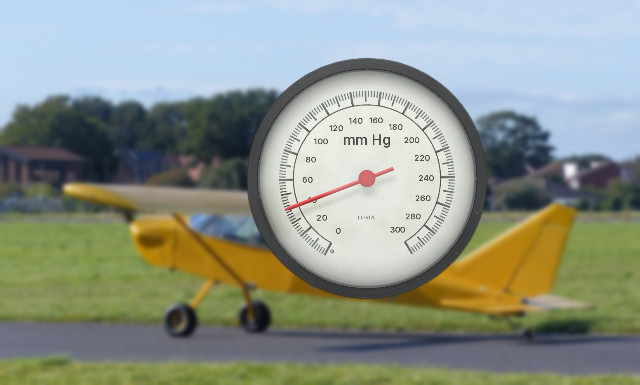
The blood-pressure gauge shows 40 (mmHg)
